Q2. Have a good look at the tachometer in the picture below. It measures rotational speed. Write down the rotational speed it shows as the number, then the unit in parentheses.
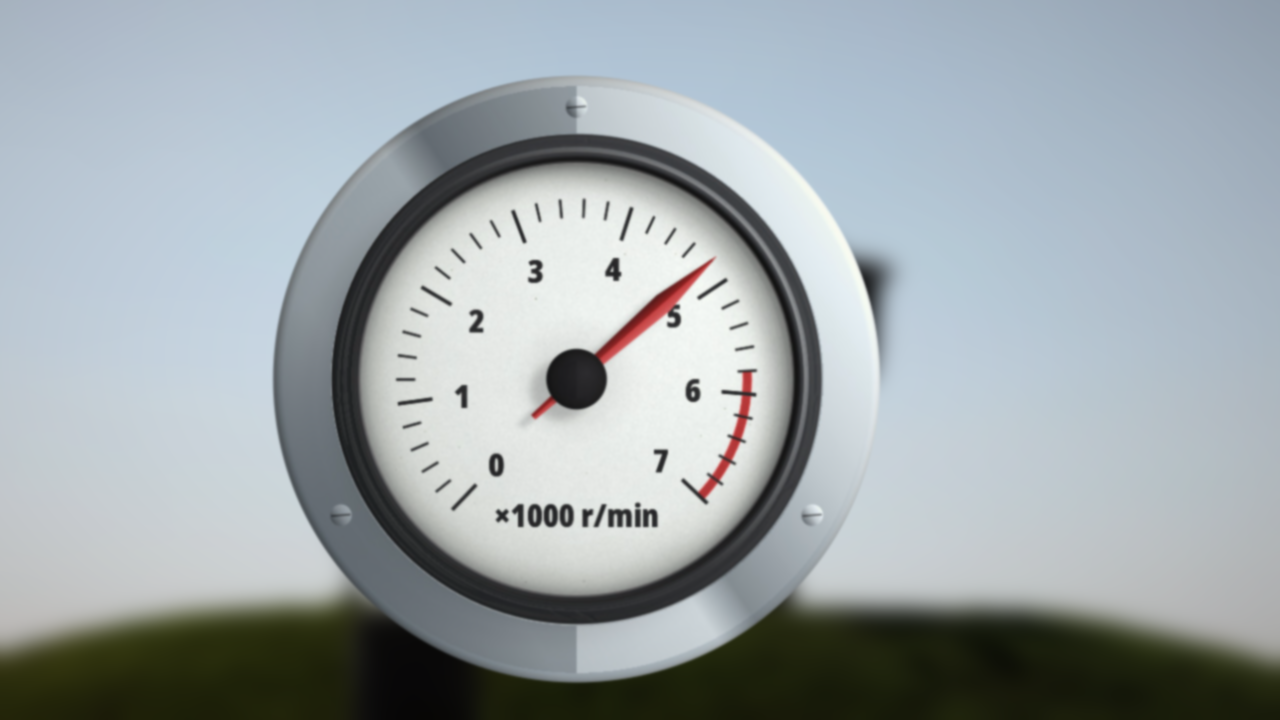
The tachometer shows 4800 (rpm)
